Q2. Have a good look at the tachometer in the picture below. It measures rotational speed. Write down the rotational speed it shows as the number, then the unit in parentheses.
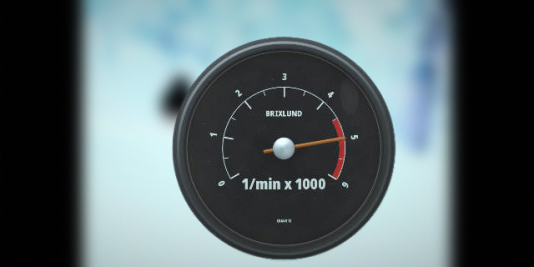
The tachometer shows 5000 (rpm)
